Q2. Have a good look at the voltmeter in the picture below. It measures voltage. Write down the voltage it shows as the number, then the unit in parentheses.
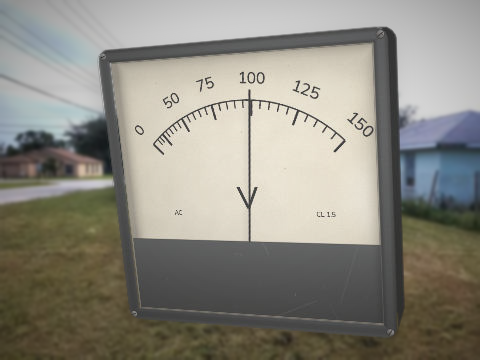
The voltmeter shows 100 (V)
